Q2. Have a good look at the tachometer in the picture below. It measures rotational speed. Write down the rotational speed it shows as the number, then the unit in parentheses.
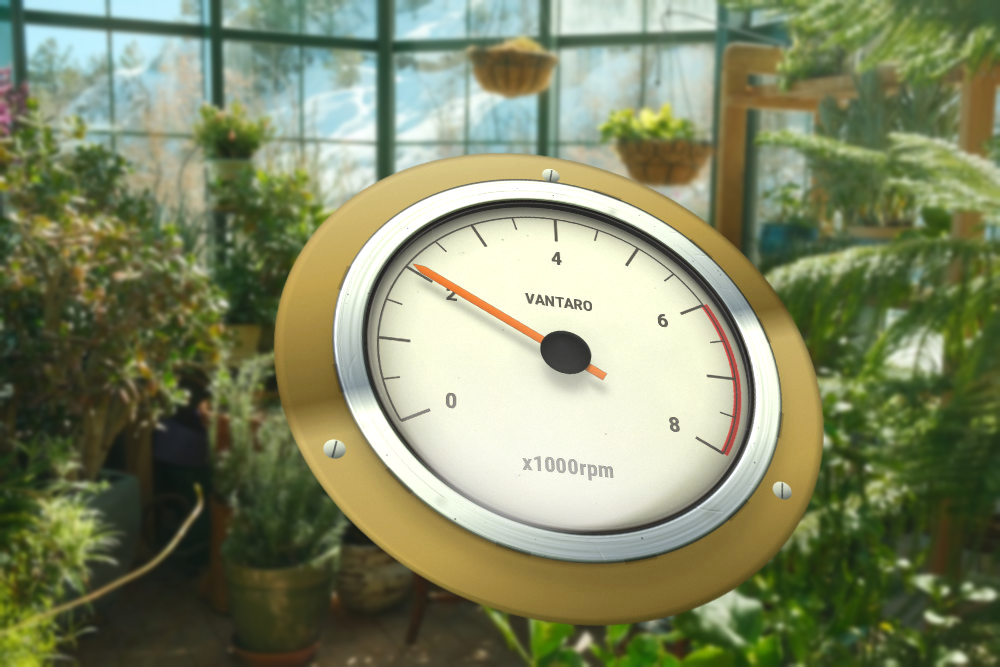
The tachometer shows 2000 (rpm)
